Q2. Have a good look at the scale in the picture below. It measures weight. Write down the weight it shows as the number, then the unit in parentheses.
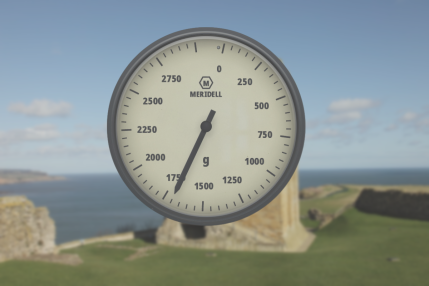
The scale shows 1700 (g)
